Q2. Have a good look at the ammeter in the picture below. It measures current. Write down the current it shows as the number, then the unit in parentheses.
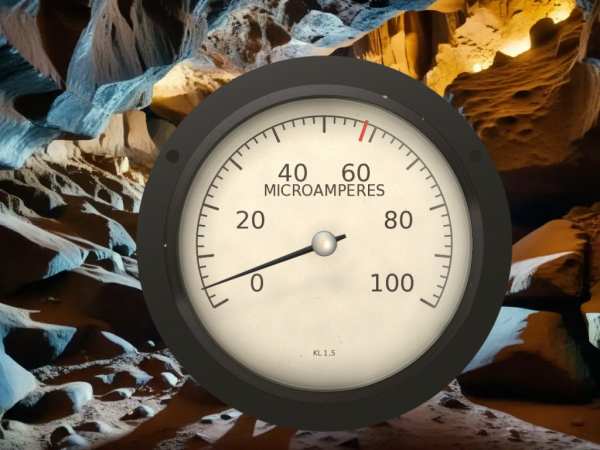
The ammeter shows 4 (µA)
